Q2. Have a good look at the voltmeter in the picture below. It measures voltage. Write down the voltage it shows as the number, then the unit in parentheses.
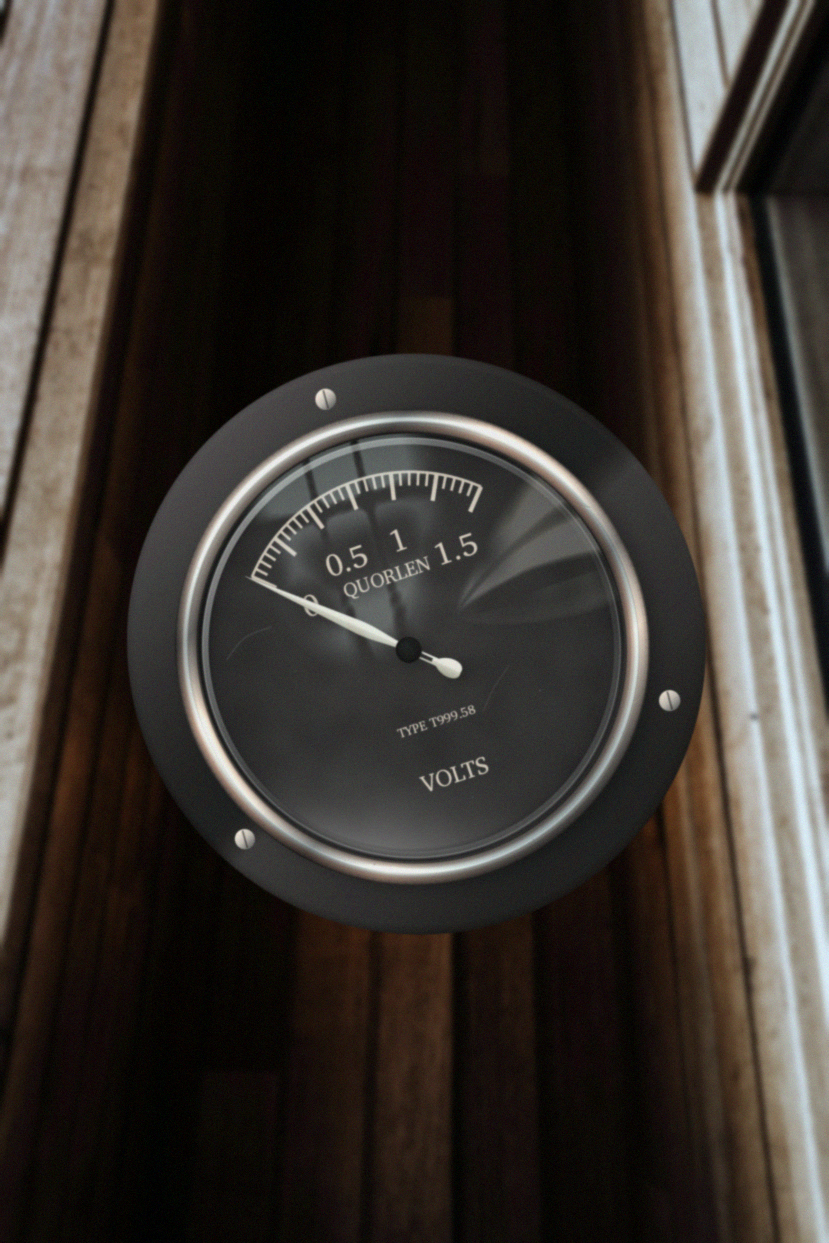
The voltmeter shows 0 (V)
